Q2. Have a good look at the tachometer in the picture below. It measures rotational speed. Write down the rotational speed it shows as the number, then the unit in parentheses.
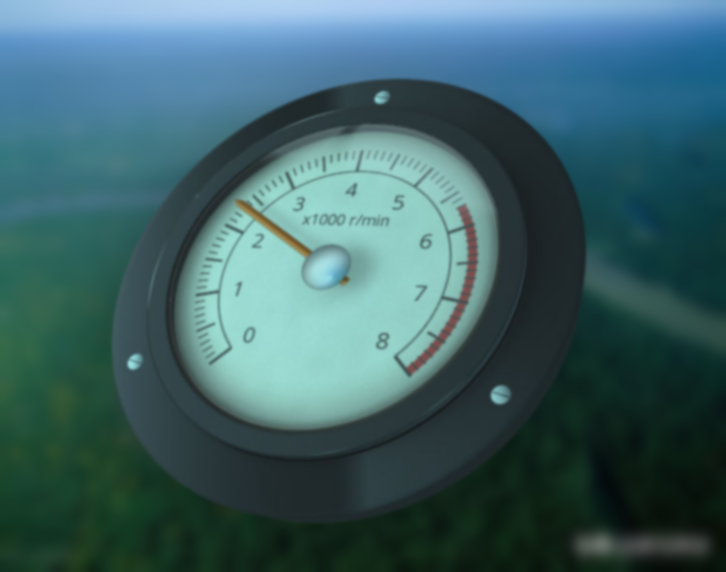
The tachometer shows 2300 (rpm)
